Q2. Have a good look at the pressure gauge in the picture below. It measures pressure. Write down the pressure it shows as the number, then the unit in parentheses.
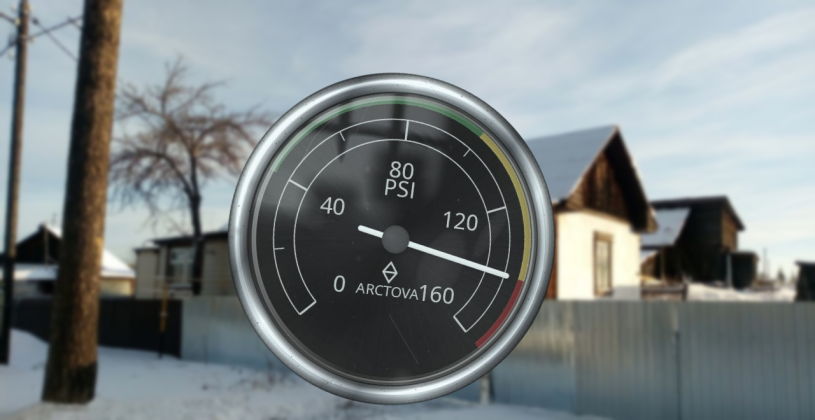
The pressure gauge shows 140 (psi)
